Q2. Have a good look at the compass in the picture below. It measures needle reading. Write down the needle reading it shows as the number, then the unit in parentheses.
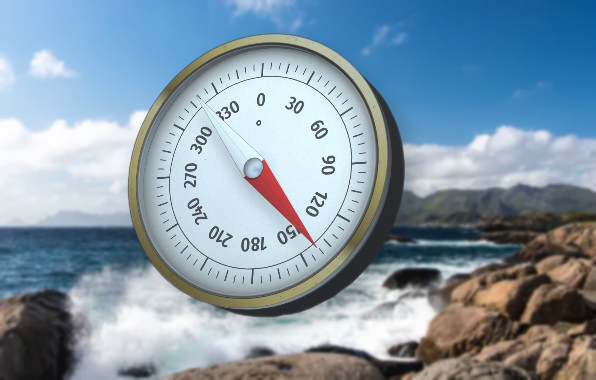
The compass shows 140 (°)
